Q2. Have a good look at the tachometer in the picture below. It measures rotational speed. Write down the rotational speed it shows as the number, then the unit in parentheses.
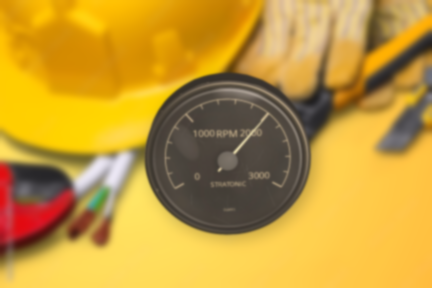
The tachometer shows 2000 (rpm)
